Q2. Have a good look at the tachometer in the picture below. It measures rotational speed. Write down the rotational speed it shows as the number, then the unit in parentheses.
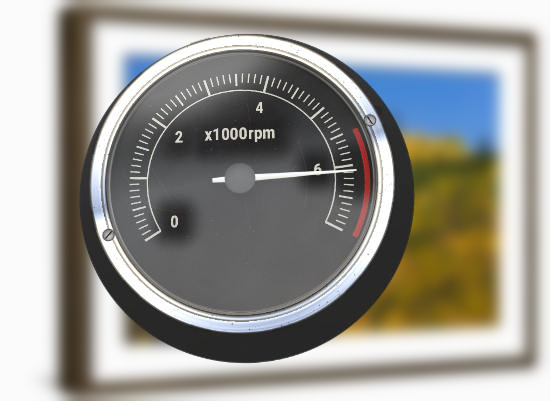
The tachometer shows 6100 (rpm)
